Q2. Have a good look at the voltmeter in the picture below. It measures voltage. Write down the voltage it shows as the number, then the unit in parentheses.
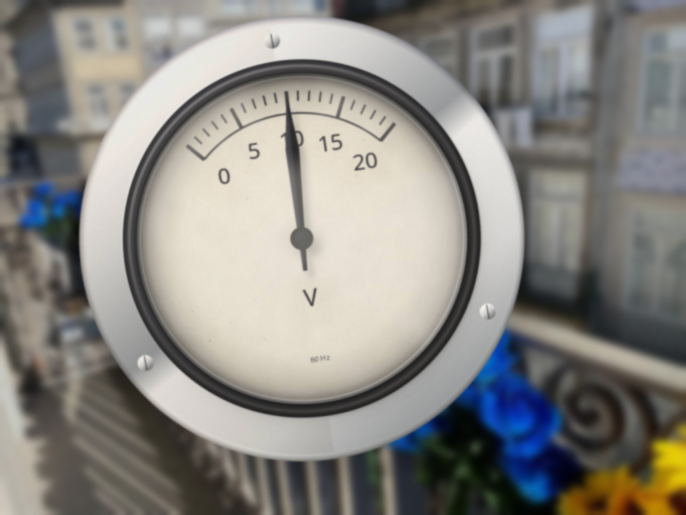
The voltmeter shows 10 (V)
